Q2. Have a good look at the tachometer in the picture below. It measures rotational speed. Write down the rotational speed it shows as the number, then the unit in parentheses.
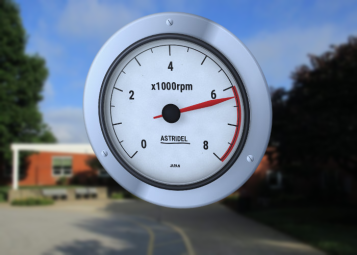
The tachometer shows 6250 (rpm)
